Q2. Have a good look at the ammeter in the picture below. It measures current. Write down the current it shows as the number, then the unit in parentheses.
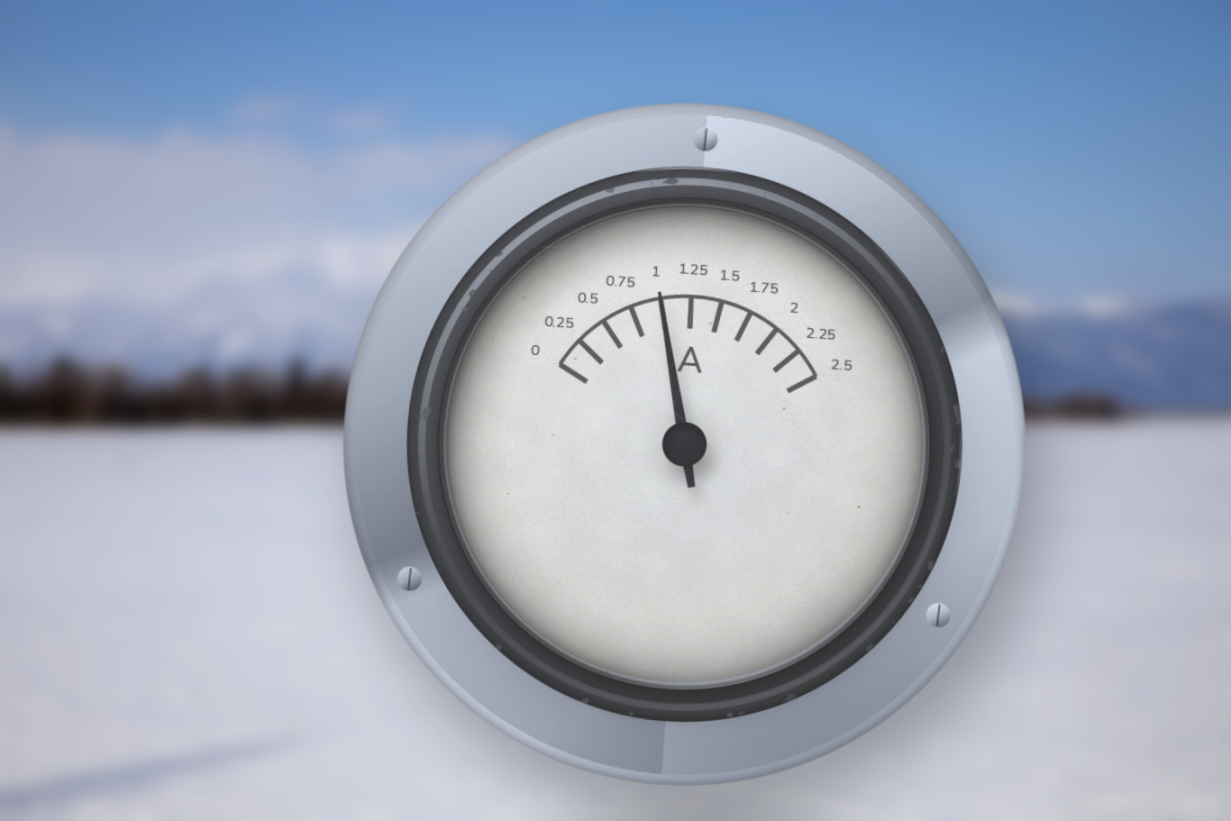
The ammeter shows 1 (A)
